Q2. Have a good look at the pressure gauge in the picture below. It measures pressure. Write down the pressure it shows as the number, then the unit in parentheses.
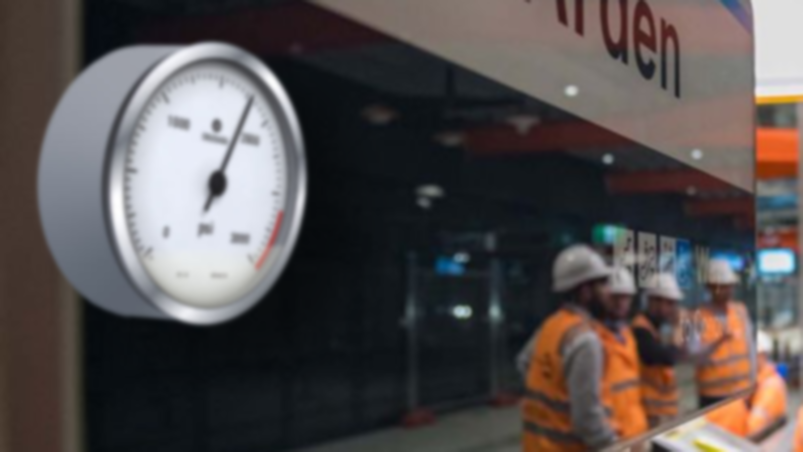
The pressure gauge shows 1750 (psi)
